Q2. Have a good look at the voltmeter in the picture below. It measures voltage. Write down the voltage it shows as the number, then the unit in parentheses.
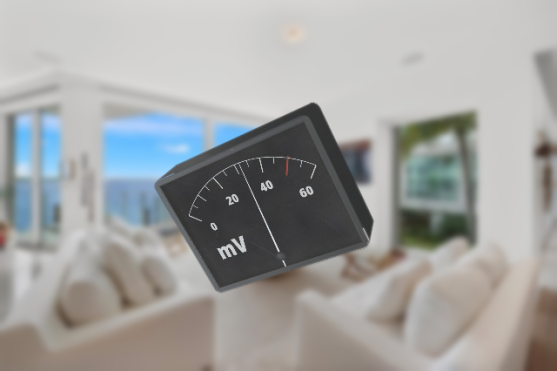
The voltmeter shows 32.5 (mV)
